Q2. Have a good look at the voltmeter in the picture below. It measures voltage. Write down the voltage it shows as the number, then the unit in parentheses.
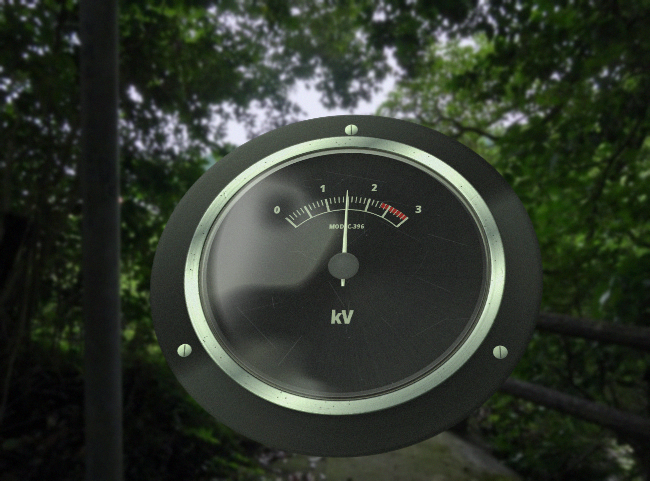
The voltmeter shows 1.5 (kV)
